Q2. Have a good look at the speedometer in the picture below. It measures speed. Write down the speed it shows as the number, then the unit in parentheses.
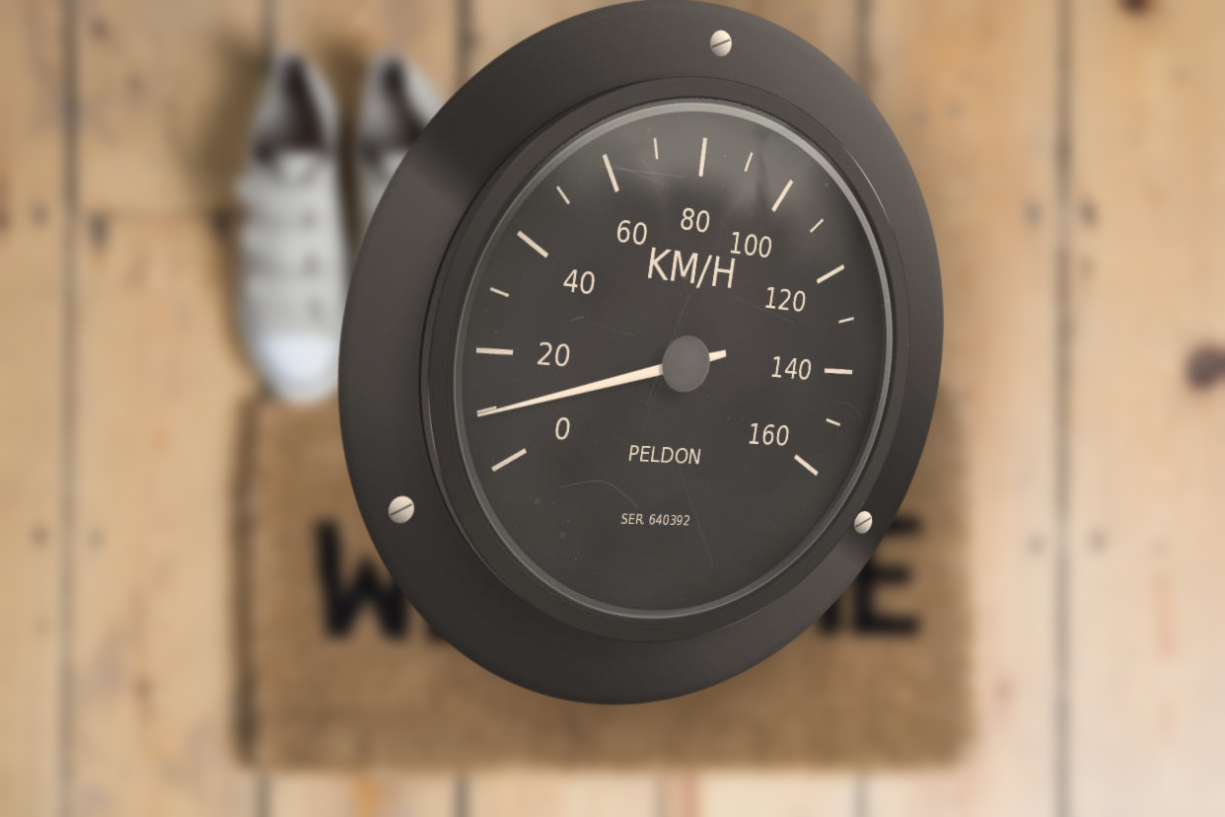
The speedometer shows 10 (km/h)
